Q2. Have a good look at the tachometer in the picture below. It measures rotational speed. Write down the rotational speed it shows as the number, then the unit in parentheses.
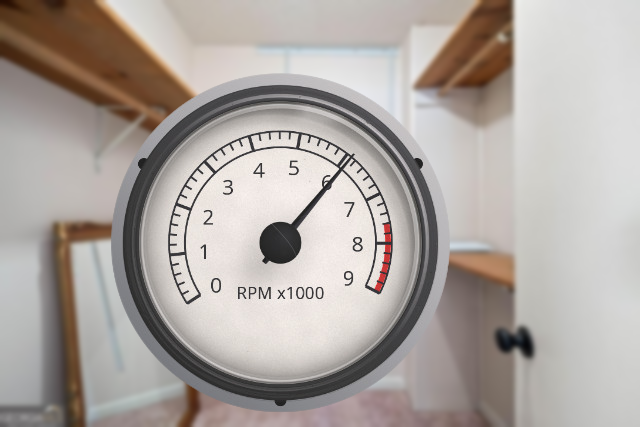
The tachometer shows 6100 (rpm)
